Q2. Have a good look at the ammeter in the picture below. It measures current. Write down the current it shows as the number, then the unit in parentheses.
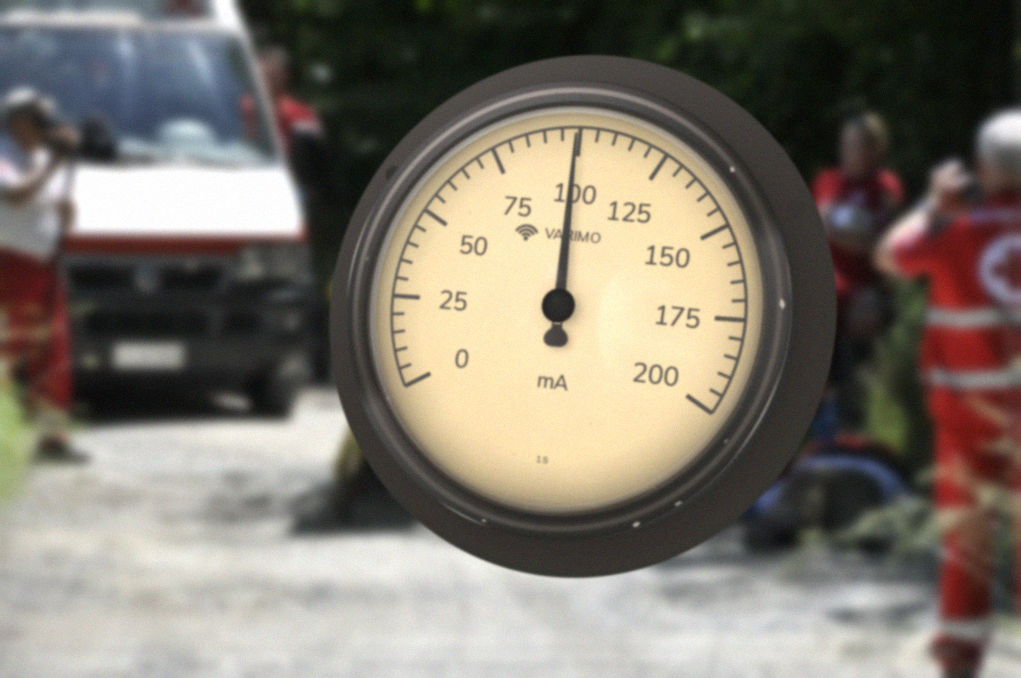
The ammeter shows 100 (mA)
